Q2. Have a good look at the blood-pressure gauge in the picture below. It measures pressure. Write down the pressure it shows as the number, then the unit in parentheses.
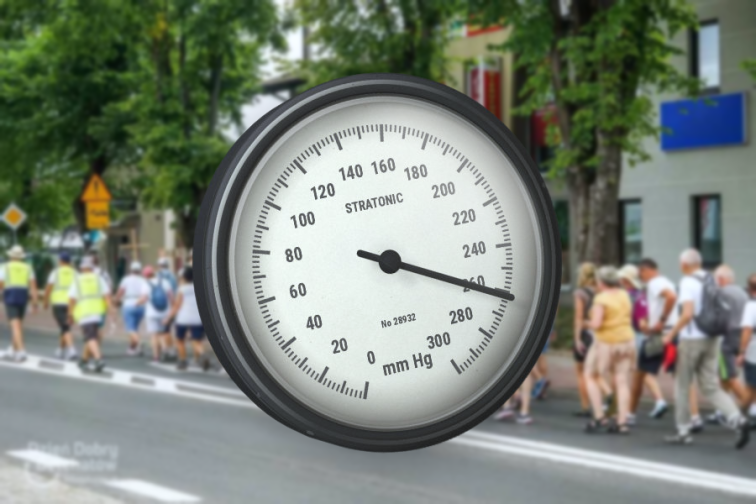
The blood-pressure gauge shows 262 (mmHg)
